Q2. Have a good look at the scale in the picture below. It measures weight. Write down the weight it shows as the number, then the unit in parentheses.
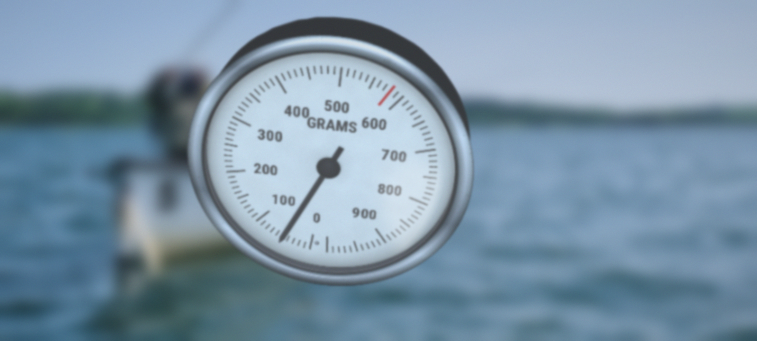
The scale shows 50 (g)
